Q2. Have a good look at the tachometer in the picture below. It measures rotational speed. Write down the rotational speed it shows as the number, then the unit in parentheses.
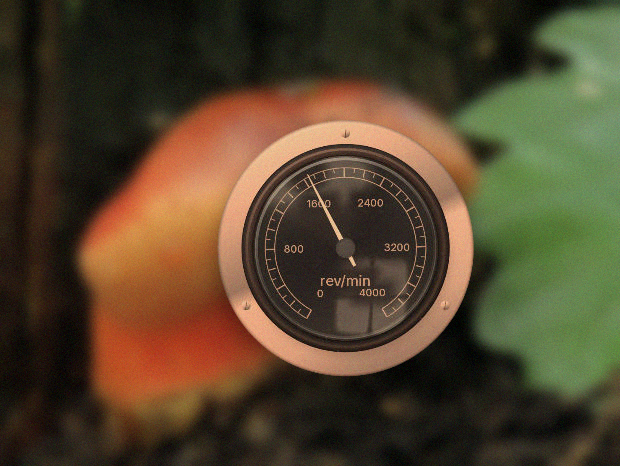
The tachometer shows 1650 (rpm)
